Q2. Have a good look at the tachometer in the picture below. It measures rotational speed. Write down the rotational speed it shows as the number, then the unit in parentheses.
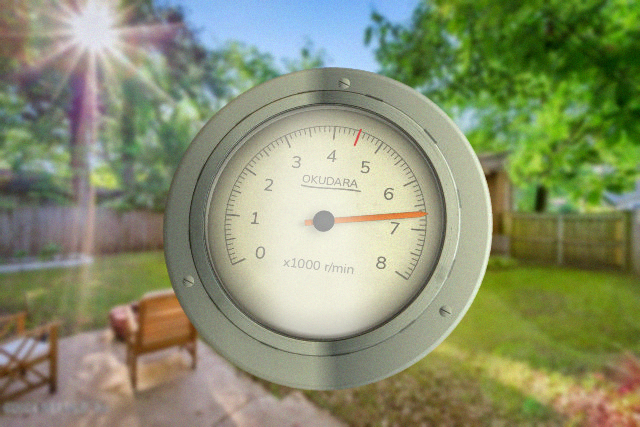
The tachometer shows 6700 (rpm)
